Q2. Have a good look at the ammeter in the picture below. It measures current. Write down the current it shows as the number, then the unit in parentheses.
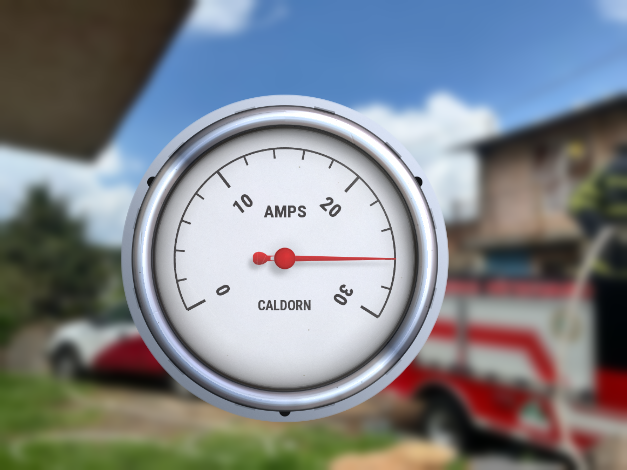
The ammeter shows 26 (A)
